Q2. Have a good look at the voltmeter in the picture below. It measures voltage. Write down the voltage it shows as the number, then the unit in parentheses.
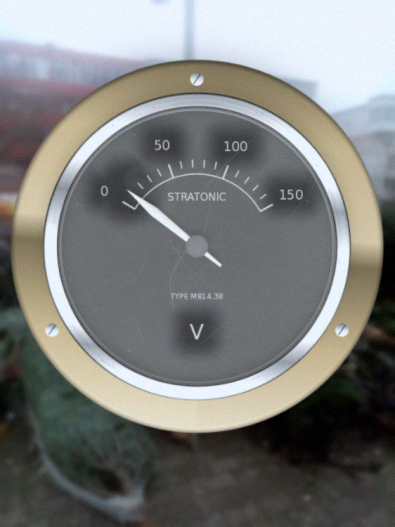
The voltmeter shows 10 (V)
